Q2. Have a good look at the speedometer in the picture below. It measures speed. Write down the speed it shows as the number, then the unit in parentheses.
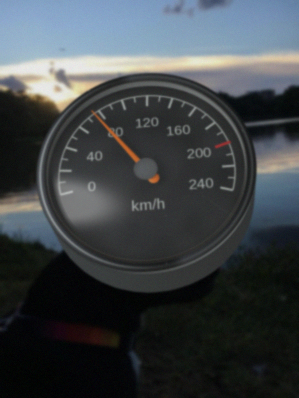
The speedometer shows 75 (km/h)
